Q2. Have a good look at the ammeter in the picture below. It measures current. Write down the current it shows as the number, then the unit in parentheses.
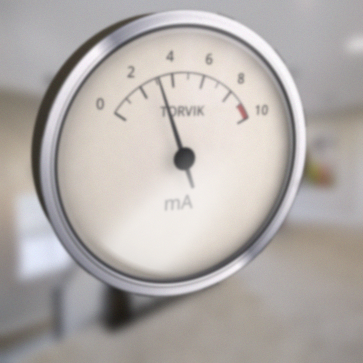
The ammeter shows 3 (mA)
